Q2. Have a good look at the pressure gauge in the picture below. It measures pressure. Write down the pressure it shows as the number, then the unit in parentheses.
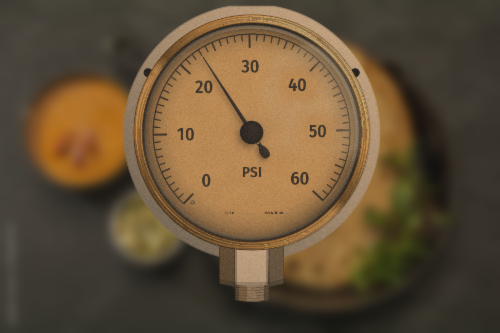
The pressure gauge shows 23 (psi)
